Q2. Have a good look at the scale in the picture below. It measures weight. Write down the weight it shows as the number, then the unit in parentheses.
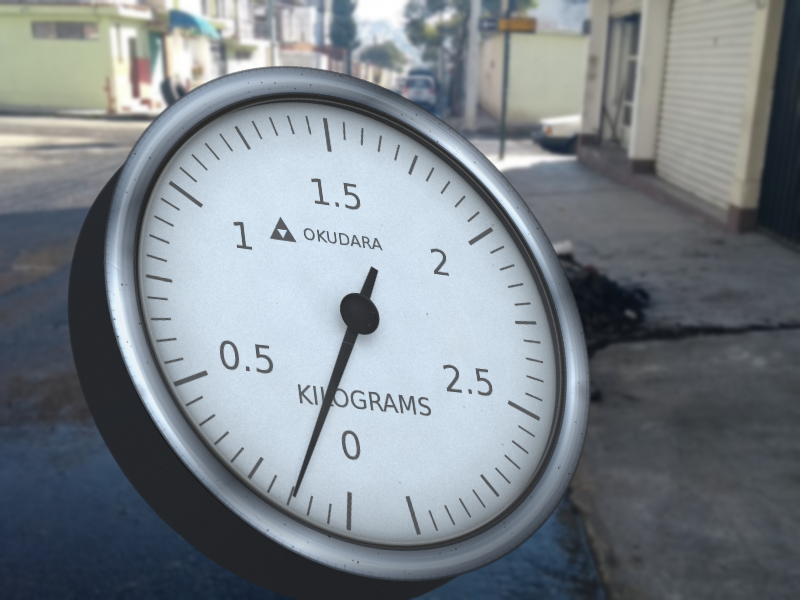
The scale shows 0.15 (kg)
